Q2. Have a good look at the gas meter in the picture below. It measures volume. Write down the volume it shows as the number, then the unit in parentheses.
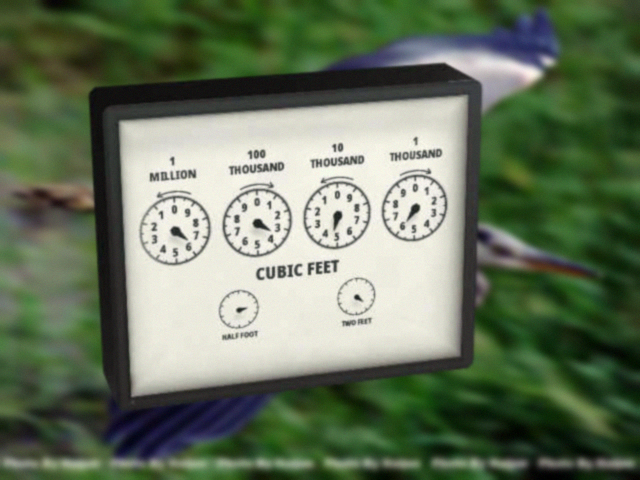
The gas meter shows 634600 (ft³)
